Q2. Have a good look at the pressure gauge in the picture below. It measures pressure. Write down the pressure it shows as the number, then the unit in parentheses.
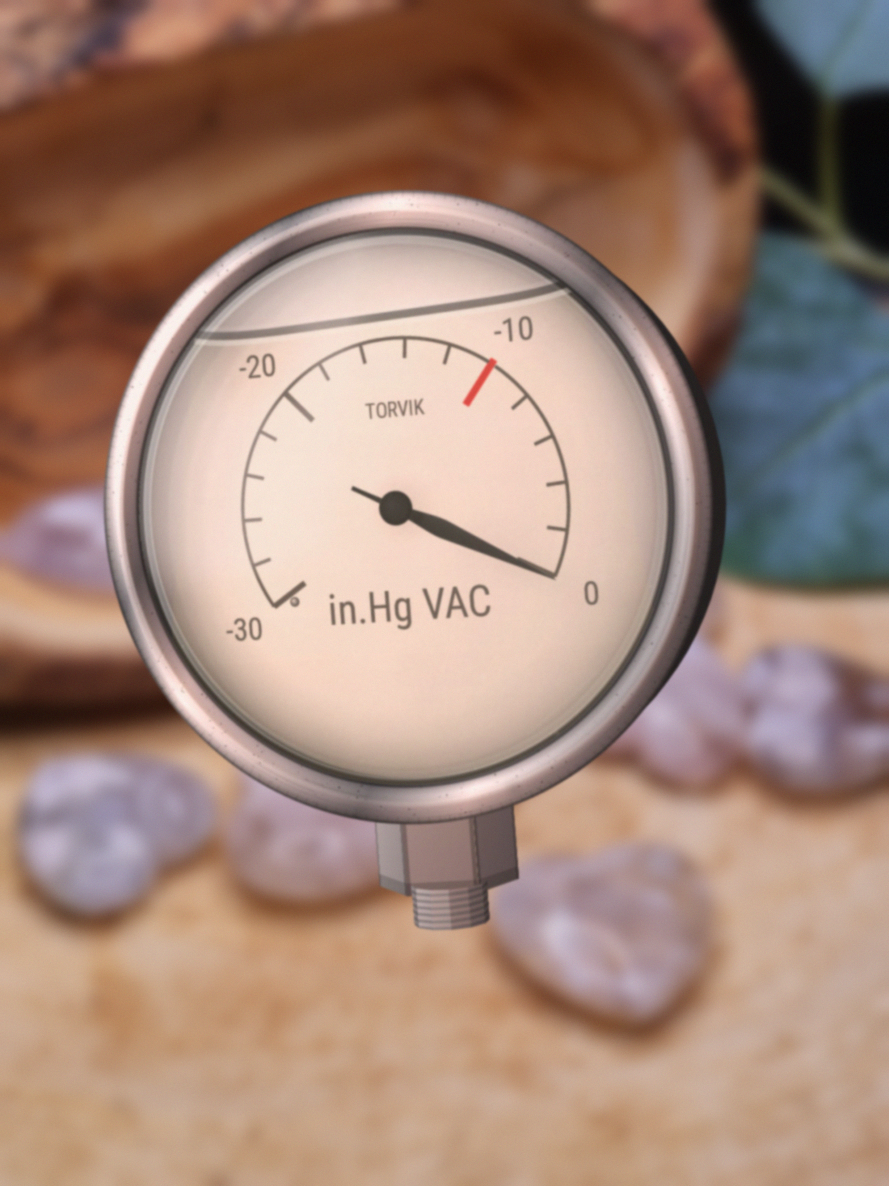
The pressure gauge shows 0 (inHg)
